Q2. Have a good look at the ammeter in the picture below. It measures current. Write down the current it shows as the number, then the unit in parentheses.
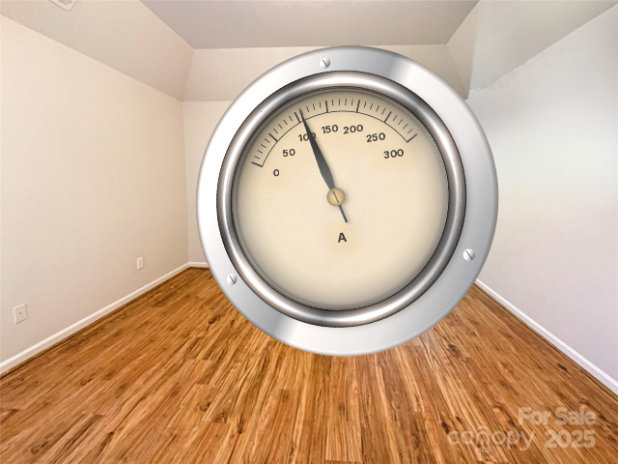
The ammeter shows 110 (A)
